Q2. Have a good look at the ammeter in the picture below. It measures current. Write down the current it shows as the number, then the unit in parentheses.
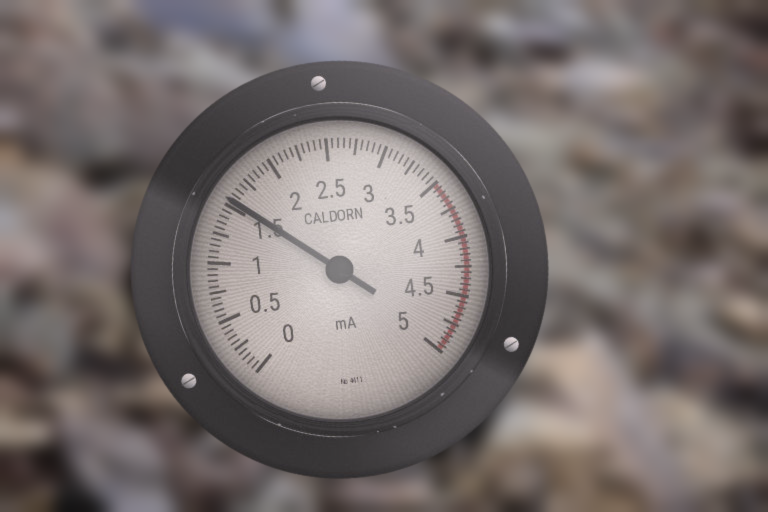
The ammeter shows 1.55 (mA)
